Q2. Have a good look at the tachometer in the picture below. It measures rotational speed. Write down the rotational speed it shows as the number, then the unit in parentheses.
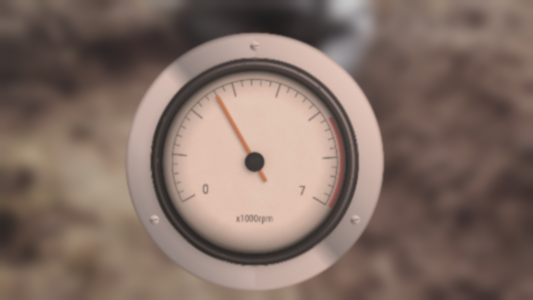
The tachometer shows 2600 (rpm)
